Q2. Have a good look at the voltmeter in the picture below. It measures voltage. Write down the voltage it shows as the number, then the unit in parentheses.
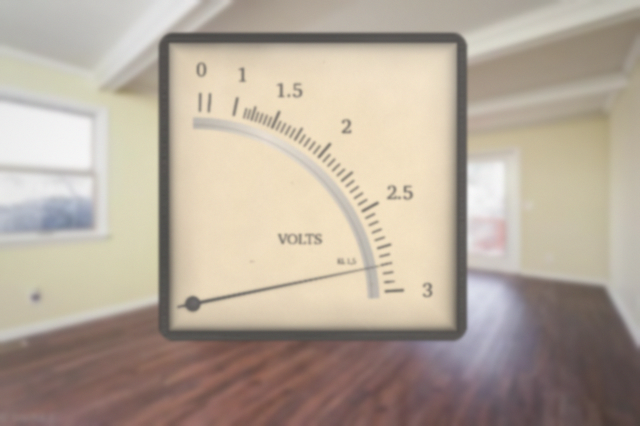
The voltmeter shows 2.85 (V)
